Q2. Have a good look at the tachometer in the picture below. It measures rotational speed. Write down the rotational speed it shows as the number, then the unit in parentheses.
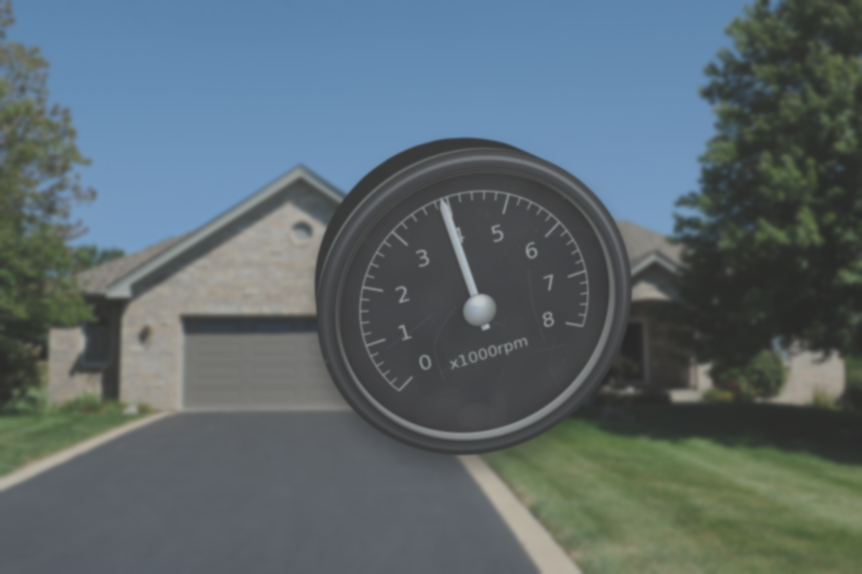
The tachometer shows 3900 (rpm)
